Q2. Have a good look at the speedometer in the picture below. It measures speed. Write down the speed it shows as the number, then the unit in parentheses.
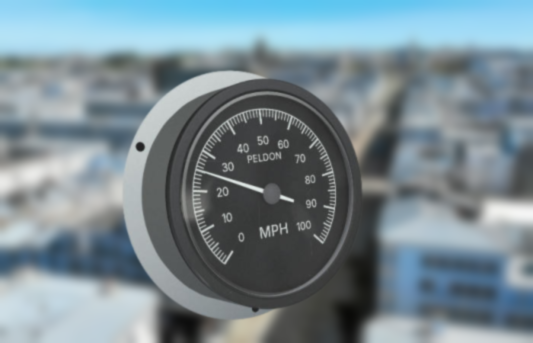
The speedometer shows 25 (mph)
